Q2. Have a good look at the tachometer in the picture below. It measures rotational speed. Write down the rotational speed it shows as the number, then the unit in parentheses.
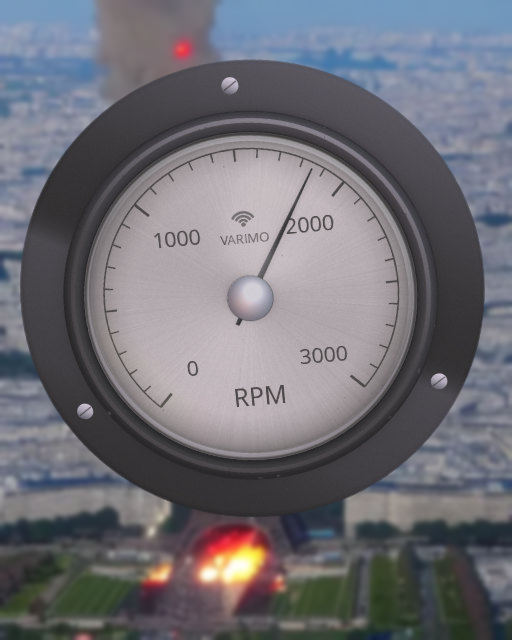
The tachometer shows 1850 (rpm)
